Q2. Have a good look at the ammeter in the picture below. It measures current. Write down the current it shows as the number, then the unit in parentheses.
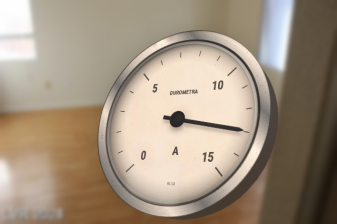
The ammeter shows 13 (A)
